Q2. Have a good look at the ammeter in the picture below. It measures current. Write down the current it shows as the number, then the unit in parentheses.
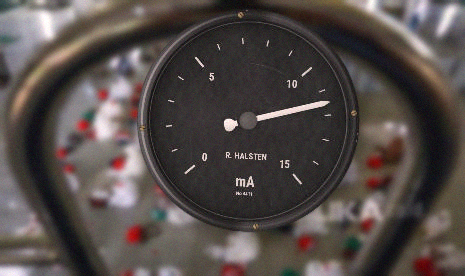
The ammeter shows 11.5 (mA)
